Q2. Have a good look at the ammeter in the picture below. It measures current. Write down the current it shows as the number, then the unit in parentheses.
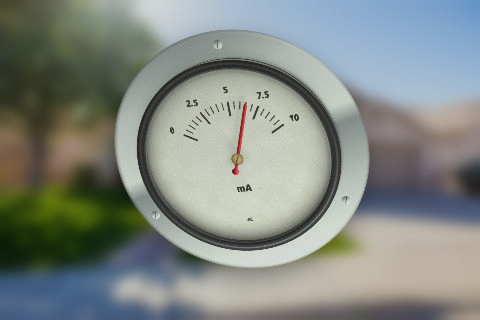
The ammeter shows 6.5 (mA)
